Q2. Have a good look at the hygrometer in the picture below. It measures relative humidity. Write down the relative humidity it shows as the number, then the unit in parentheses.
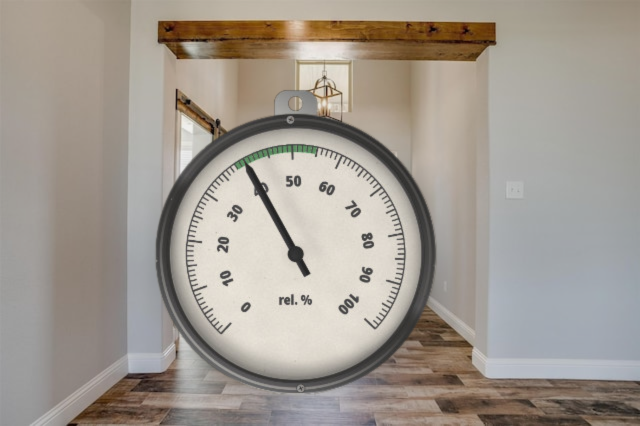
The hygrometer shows 40 (%)
